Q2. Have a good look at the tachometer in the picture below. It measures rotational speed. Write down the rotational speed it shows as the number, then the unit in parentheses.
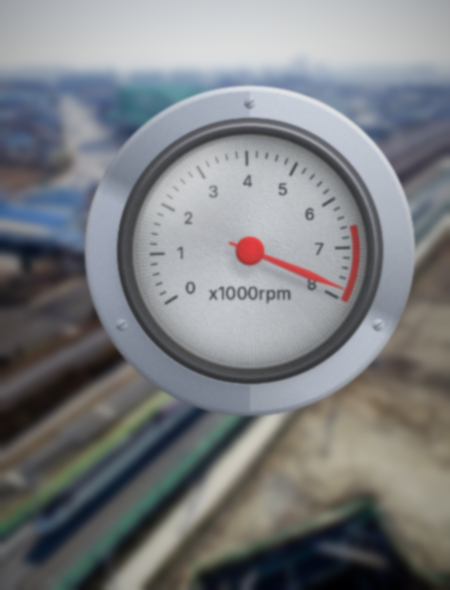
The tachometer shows 7800 (rpm)
